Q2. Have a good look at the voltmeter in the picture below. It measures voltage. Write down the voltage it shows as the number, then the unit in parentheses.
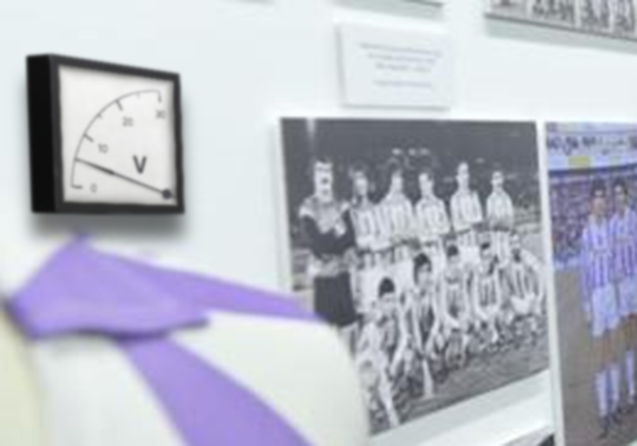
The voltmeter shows 5 (V)
